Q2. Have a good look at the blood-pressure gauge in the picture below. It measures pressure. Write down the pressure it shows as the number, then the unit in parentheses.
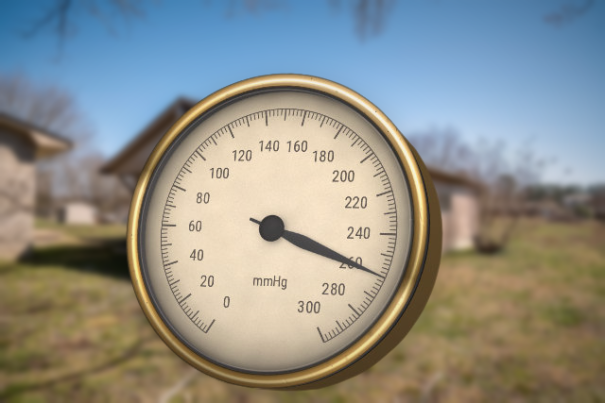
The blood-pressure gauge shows 260 (mmHg)
